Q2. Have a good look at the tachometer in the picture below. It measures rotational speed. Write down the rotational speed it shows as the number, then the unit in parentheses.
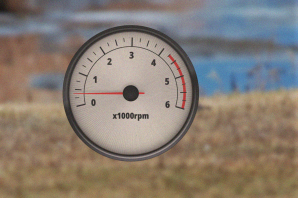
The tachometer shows 375 (rpm)
